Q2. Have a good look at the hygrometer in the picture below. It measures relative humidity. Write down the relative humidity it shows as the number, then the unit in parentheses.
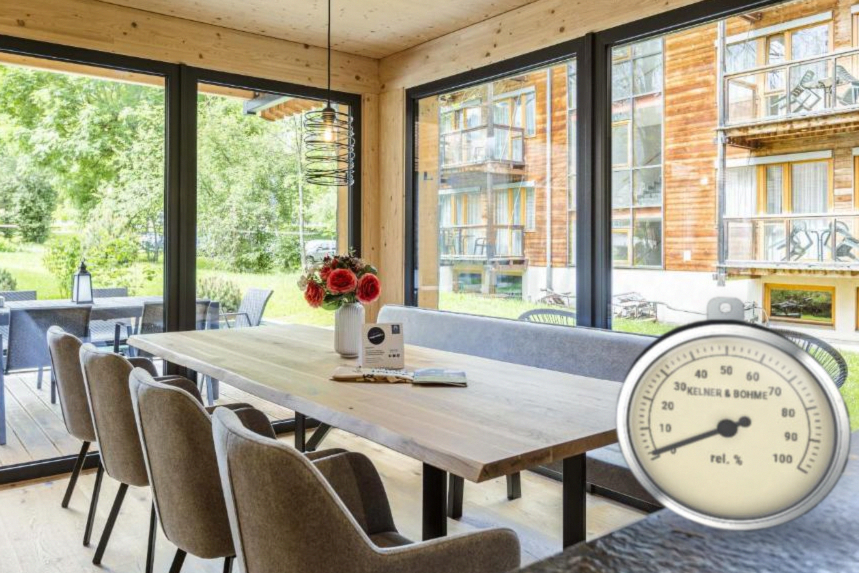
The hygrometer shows 2 (%)
